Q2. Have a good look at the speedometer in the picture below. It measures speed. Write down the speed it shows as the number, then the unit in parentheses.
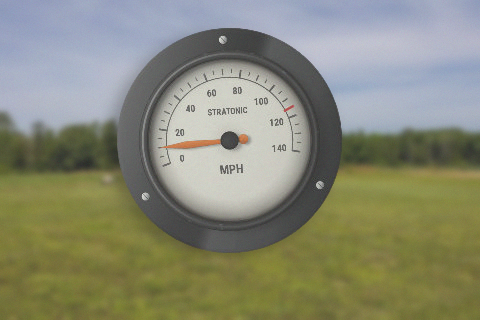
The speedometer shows 10 (mph)
